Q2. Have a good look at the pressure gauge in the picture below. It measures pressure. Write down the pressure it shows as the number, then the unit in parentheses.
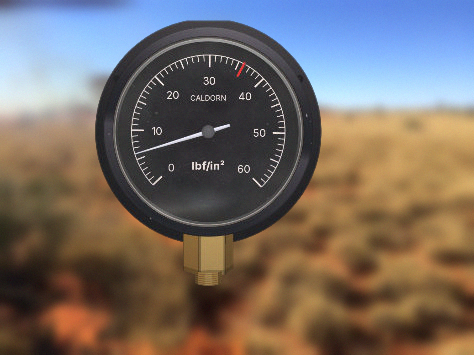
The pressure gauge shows 6 (psi)
